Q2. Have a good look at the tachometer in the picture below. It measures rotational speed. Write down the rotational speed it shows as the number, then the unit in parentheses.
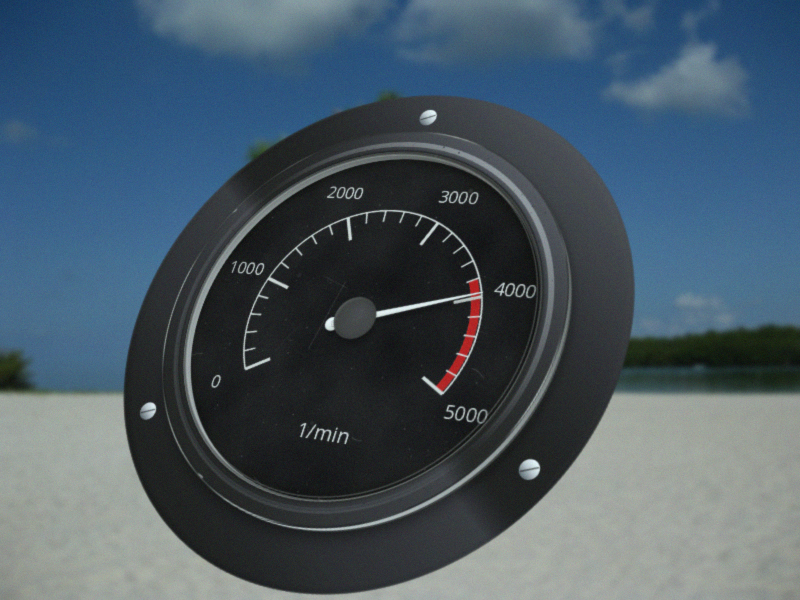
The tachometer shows 4000 (rpm)
